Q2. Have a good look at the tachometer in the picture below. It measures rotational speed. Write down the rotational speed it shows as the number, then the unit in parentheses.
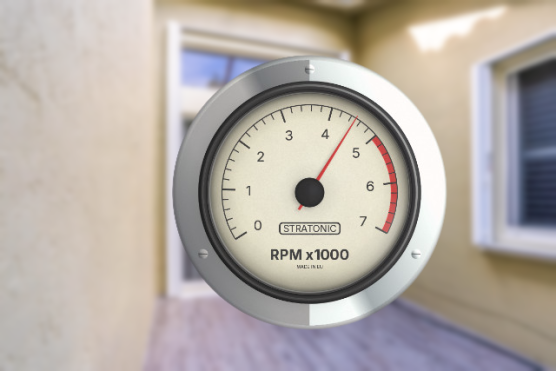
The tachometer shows 4500 (rpm)
